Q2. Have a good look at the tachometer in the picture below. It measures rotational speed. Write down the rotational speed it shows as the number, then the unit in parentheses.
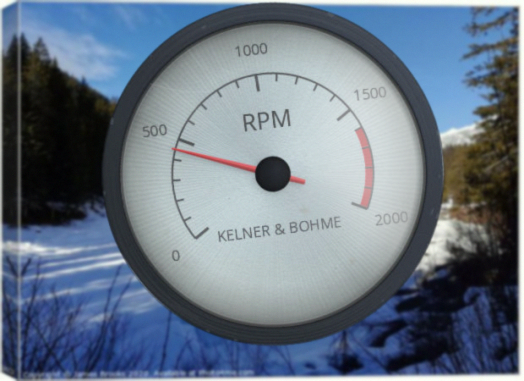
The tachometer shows 450 (rpm)
